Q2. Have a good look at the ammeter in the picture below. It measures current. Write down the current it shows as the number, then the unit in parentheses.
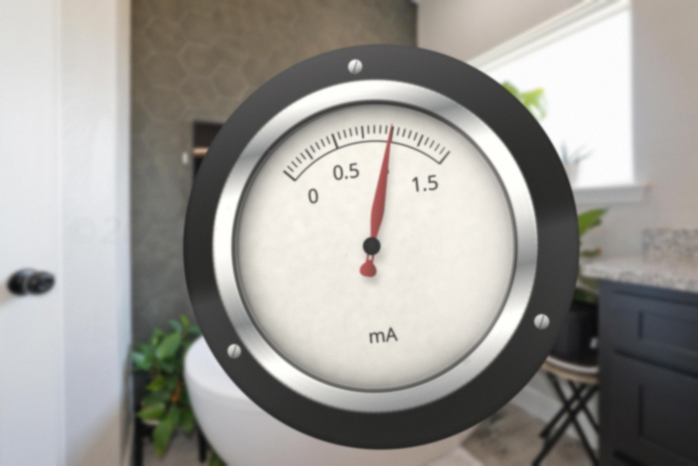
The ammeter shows 1 (mA)
